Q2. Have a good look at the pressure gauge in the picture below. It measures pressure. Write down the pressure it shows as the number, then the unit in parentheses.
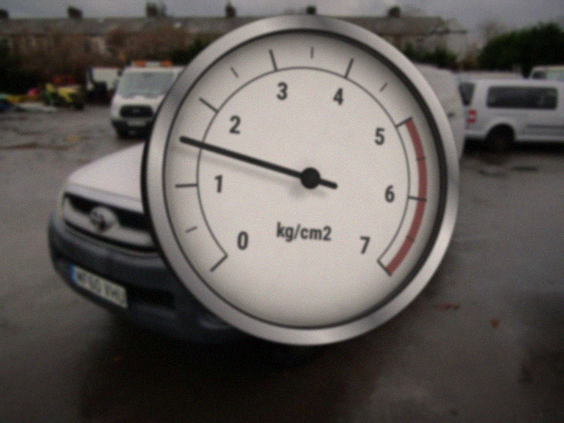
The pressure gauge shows 1.5 (kg/cm²)
